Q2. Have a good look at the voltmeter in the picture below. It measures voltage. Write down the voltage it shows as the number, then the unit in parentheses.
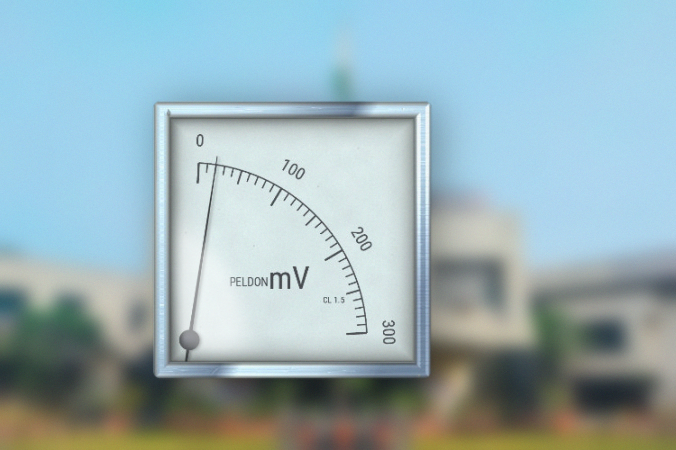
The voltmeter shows 20 (mV)
